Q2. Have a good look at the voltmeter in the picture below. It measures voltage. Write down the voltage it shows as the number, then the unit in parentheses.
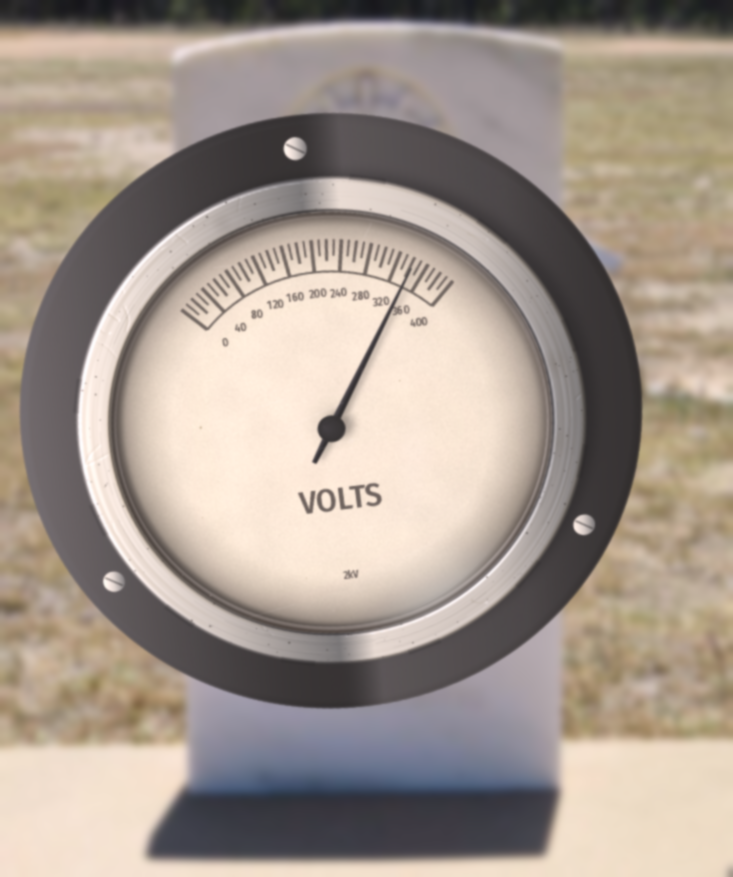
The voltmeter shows 340 (V)
